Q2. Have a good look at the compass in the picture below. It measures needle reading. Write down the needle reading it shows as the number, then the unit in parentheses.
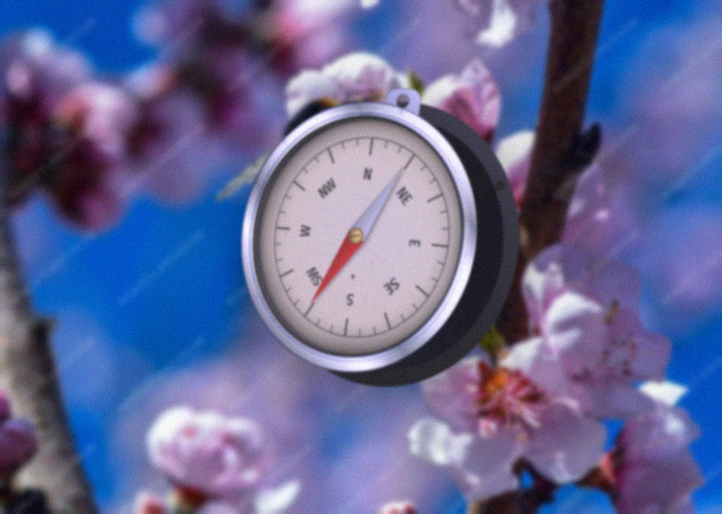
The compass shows 210 (°)
